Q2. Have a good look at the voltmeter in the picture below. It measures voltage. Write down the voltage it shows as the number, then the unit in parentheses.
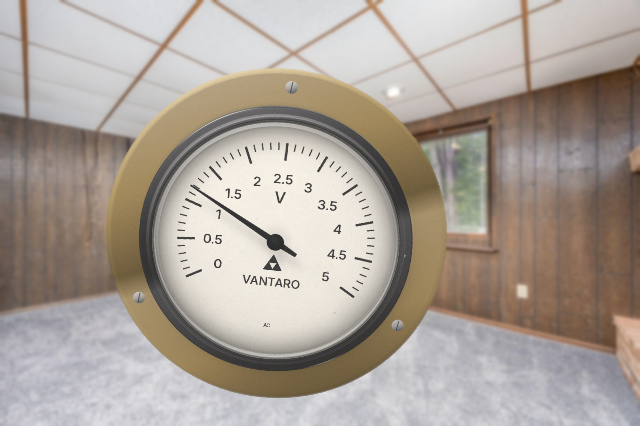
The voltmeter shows 1.2 (V)
